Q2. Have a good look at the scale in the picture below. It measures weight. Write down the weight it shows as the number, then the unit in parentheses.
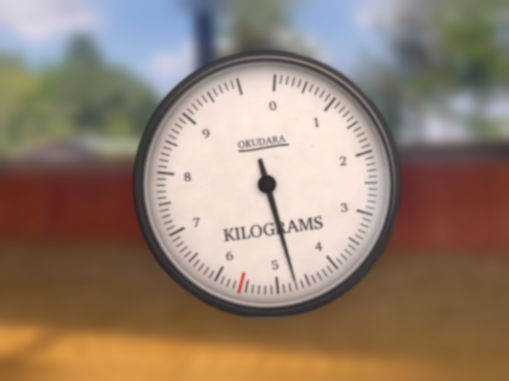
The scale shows 4.7 (kg)
